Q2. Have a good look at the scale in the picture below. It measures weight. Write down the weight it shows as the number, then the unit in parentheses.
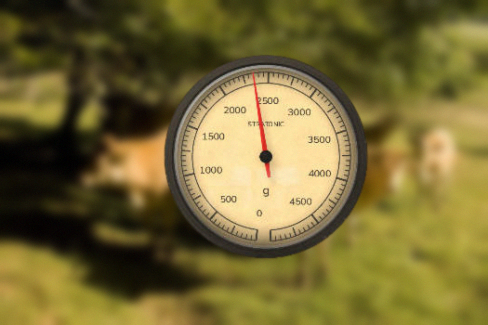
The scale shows 2350 (g)
